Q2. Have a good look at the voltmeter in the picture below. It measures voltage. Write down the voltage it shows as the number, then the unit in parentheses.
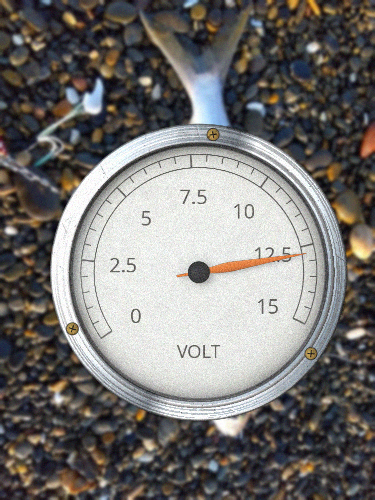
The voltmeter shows 12.75 (V)
